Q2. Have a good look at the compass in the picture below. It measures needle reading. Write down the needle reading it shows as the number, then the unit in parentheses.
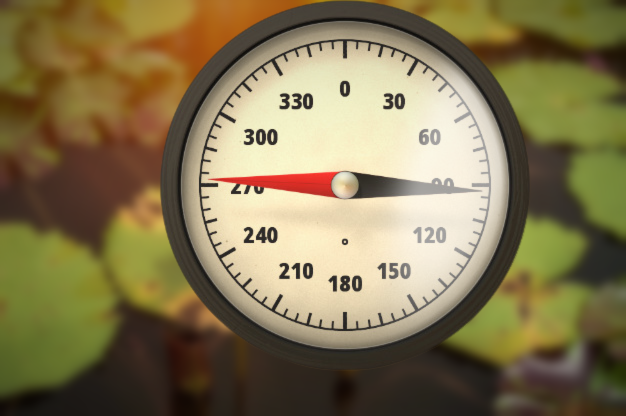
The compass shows 272.5 (°)
